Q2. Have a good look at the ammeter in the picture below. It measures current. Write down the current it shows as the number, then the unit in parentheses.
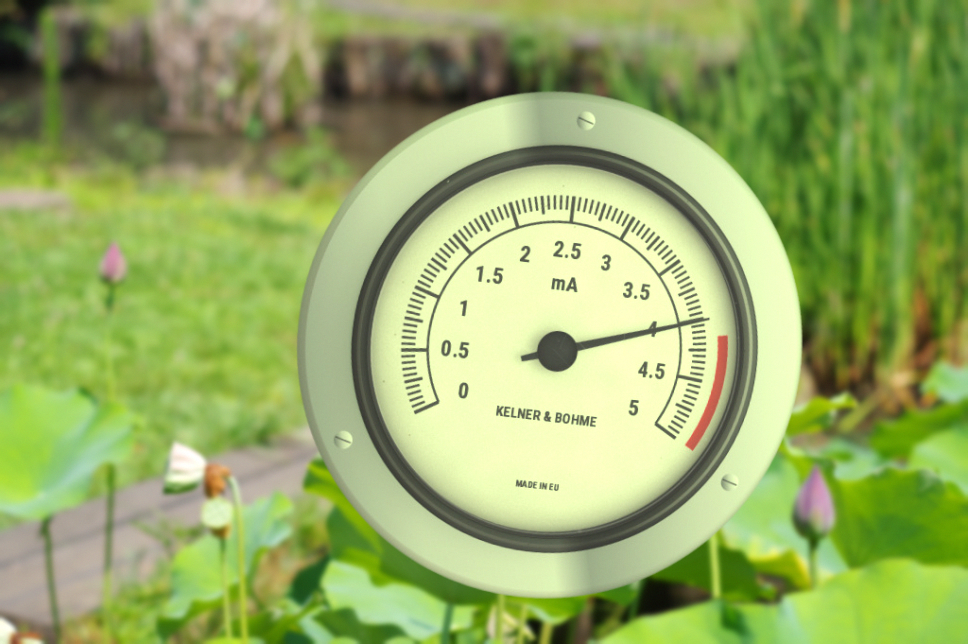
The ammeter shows 4 (mA)
